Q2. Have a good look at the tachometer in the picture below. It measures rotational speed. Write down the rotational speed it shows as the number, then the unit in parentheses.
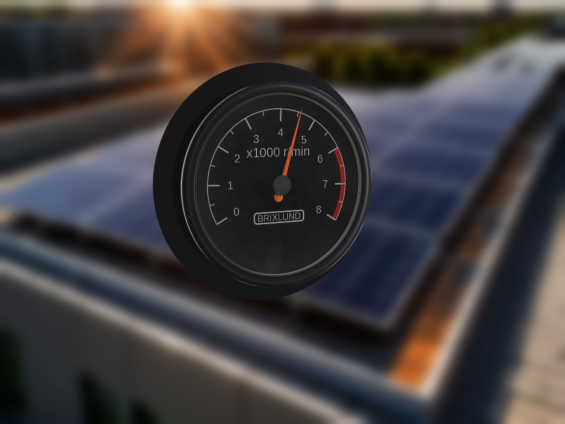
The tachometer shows 4500 (rpm)
